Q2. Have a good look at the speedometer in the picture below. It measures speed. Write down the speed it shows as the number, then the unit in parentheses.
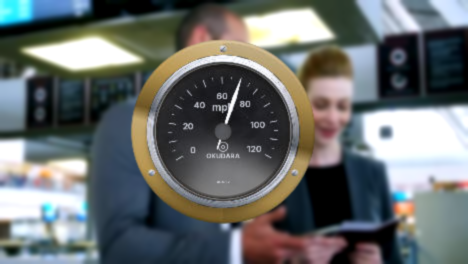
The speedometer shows 70 (mph)
